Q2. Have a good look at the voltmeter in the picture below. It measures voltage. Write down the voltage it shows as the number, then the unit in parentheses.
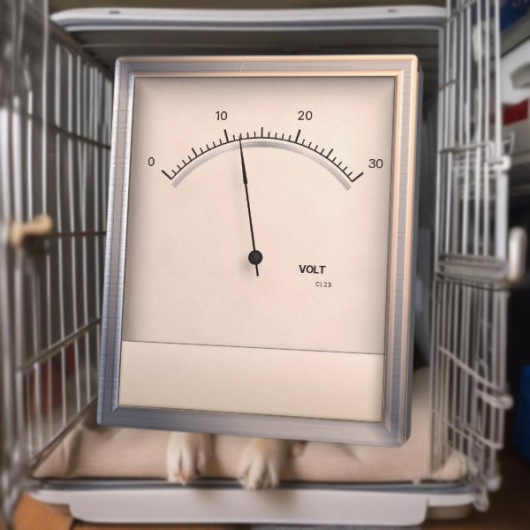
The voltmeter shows 12 (V)
